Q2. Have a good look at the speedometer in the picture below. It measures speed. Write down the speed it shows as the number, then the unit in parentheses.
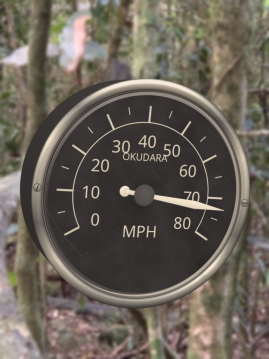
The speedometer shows 72.5 (mph)
